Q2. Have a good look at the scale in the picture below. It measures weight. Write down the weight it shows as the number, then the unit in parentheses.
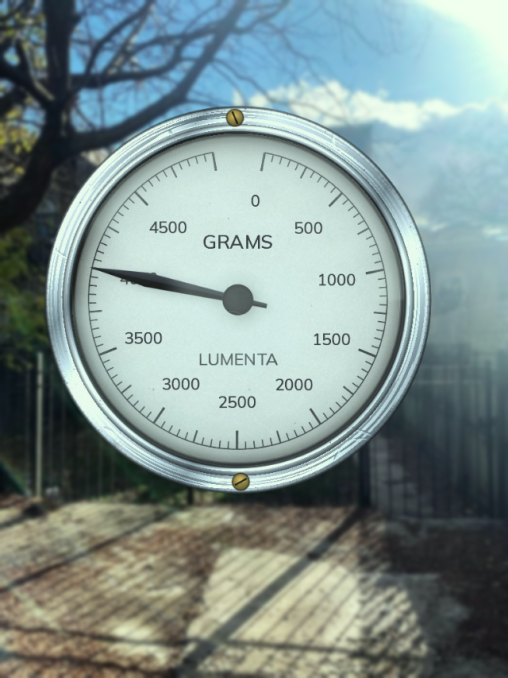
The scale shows 4000 (g)
